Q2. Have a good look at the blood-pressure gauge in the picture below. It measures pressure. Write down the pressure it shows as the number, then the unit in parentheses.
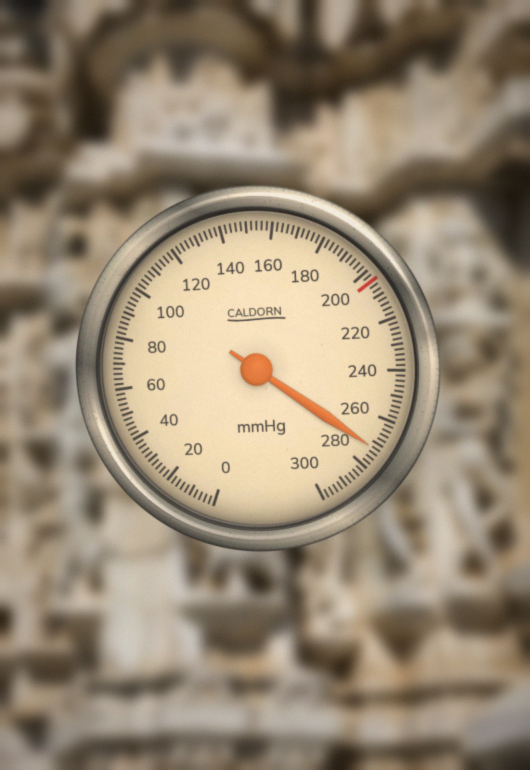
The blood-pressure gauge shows 272 (mmHg)
